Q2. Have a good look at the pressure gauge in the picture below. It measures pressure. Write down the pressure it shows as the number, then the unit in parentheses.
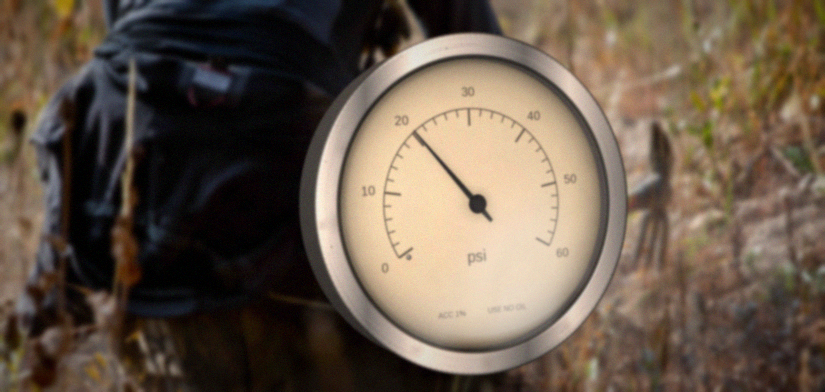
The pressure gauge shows 20 (psi)
